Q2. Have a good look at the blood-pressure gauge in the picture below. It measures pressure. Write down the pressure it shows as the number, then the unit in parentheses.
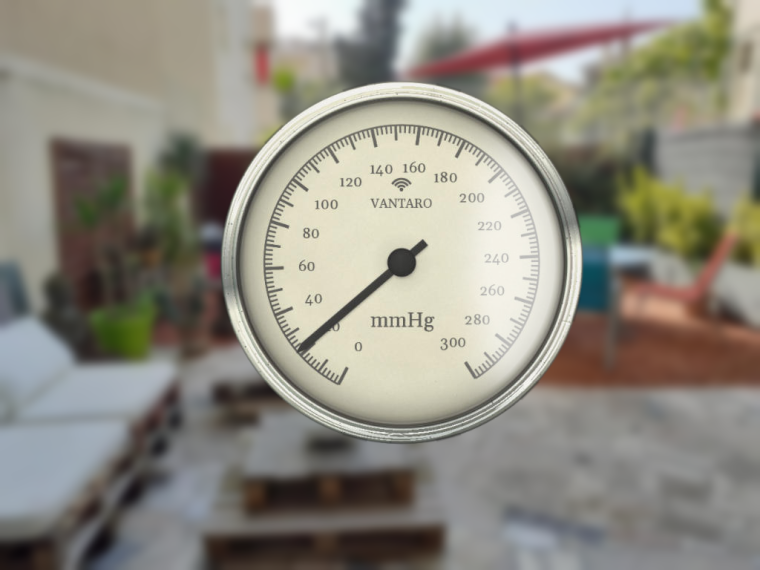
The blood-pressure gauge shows 22 (mmHg)
